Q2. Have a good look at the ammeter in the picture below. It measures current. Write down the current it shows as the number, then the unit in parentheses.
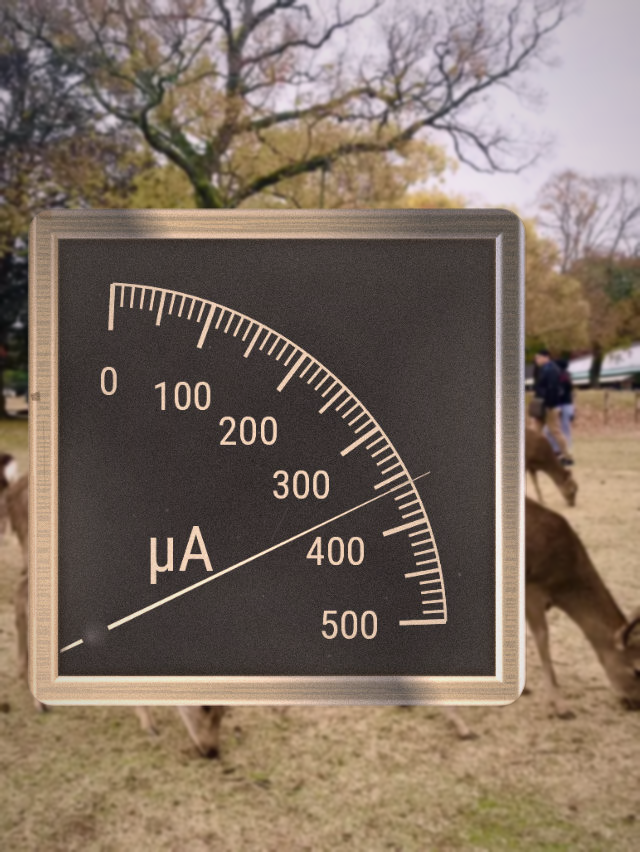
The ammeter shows 360 (µA)
